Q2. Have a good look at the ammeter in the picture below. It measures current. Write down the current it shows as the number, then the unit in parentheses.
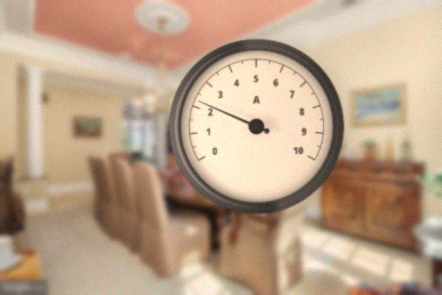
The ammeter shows 2.25 (A)
